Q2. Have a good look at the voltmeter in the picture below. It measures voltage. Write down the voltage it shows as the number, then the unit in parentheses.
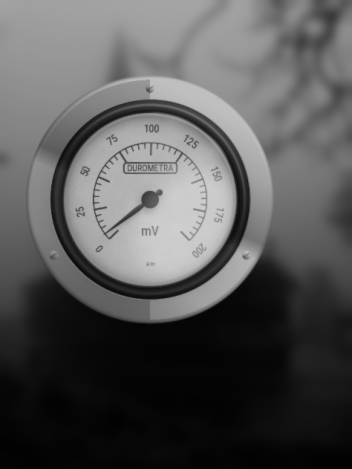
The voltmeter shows 5 (mV)
